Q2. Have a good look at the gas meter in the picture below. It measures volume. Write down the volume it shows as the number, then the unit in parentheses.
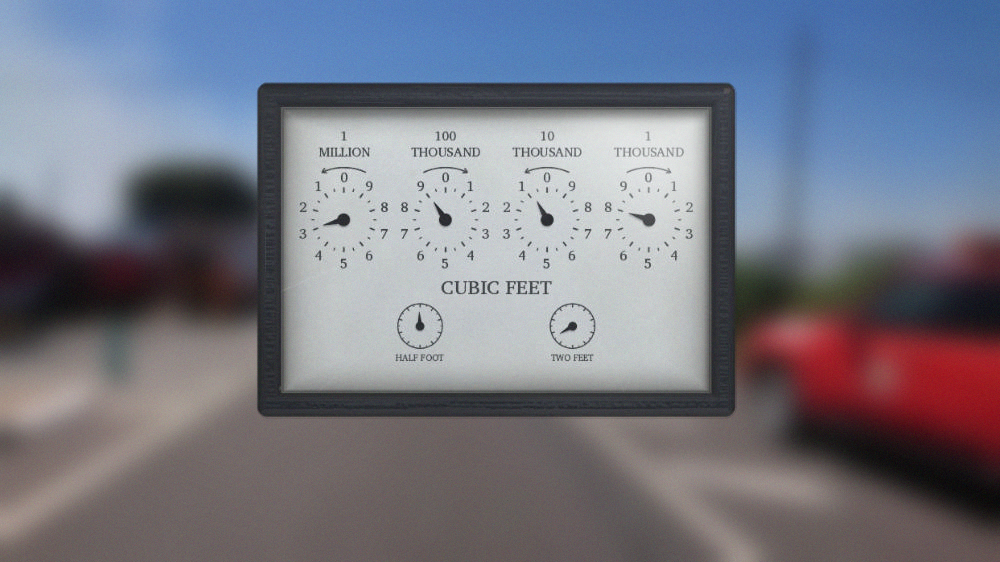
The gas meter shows 290800 (ft³)
